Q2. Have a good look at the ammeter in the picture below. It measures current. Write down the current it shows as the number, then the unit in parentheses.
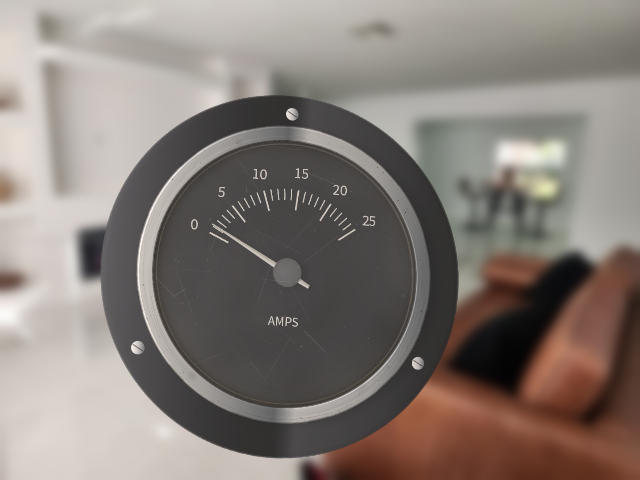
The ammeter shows 1 (A)
